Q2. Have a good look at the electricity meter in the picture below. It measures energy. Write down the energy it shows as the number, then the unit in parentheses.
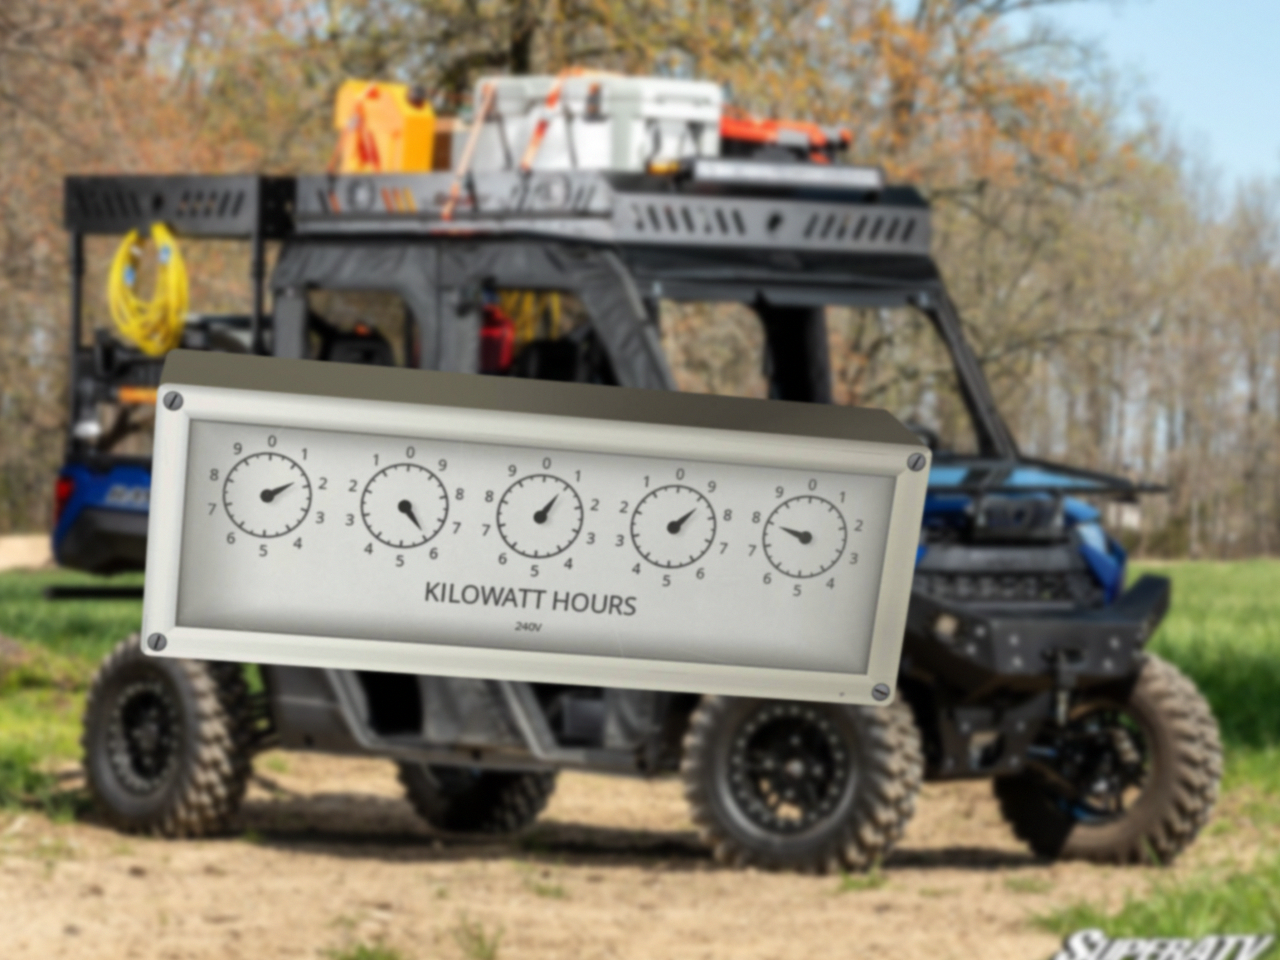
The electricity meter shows 16088 (kWh)
